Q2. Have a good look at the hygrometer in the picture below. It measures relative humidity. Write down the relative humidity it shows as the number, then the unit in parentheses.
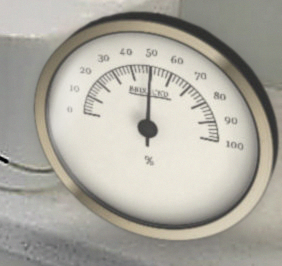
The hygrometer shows 50 (%)
